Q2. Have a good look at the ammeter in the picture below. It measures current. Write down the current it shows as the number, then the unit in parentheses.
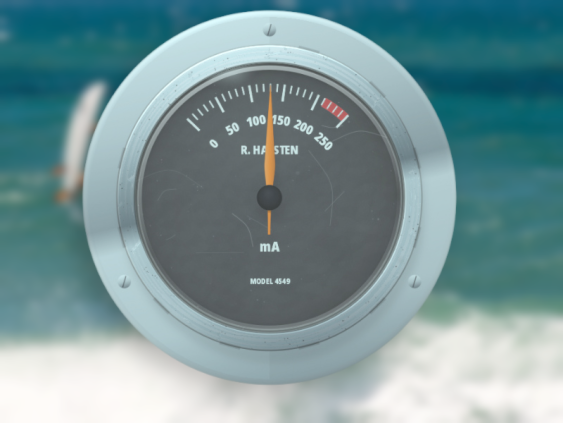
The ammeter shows 130 (mA)
